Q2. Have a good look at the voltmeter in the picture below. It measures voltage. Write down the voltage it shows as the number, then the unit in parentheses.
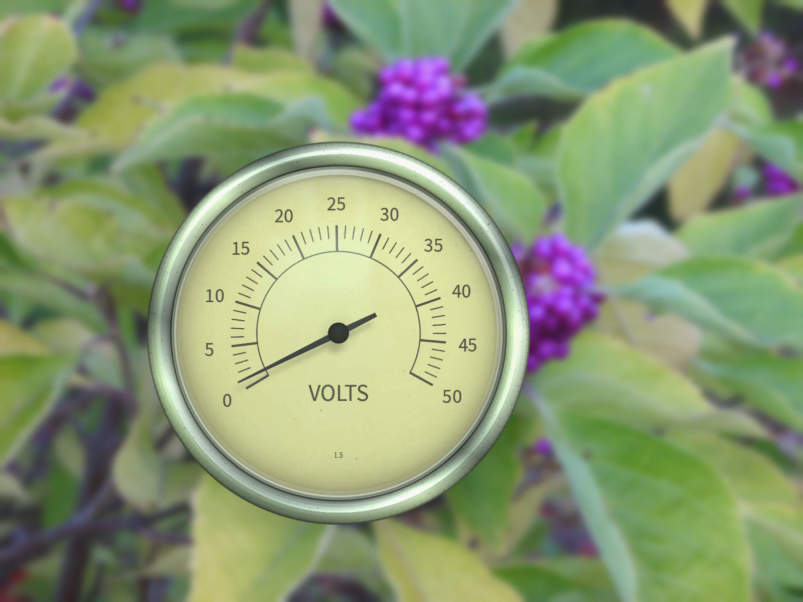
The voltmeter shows 1 (V)
